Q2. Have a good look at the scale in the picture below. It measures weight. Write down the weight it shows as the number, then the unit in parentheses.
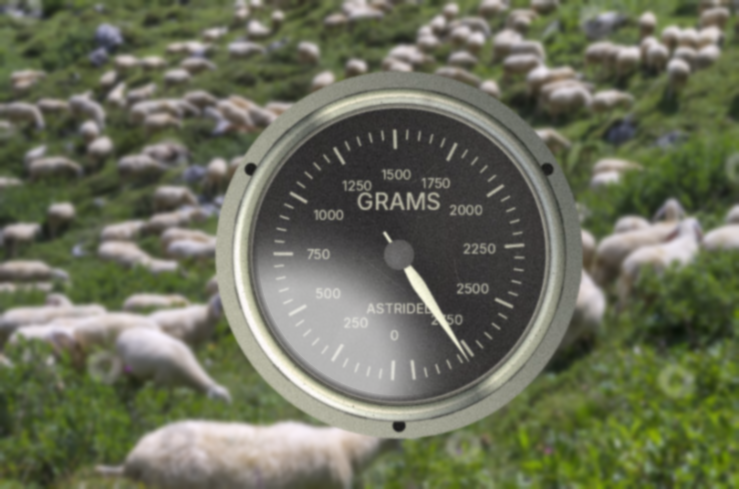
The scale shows 2775 (g)
